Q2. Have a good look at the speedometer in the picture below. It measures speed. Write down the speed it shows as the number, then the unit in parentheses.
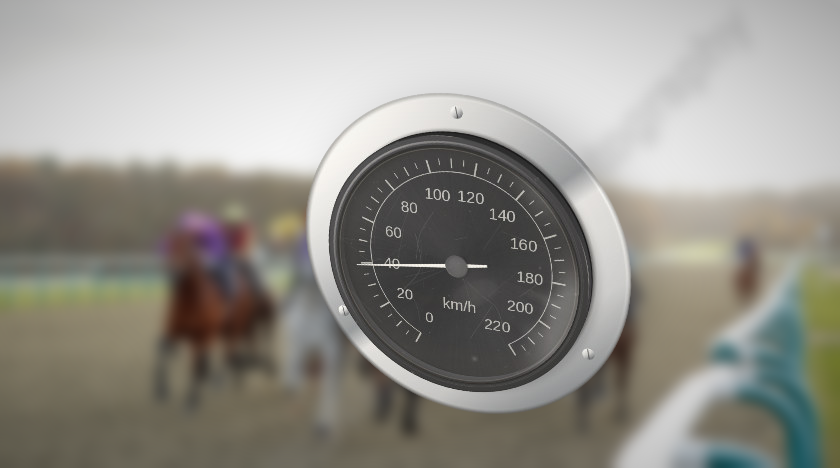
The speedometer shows 40 (km/h)
